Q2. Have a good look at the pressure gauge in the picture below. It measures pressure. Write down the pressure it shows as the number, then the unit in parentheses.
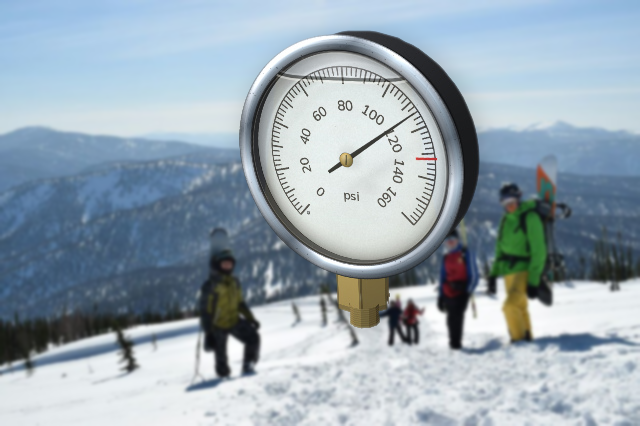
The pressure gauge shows 114 (psi)
